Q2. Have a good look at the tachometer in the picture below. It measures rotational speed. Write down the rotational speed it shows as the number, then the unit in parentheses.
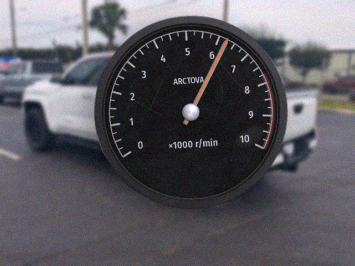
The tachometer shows 6250 (rpm)
